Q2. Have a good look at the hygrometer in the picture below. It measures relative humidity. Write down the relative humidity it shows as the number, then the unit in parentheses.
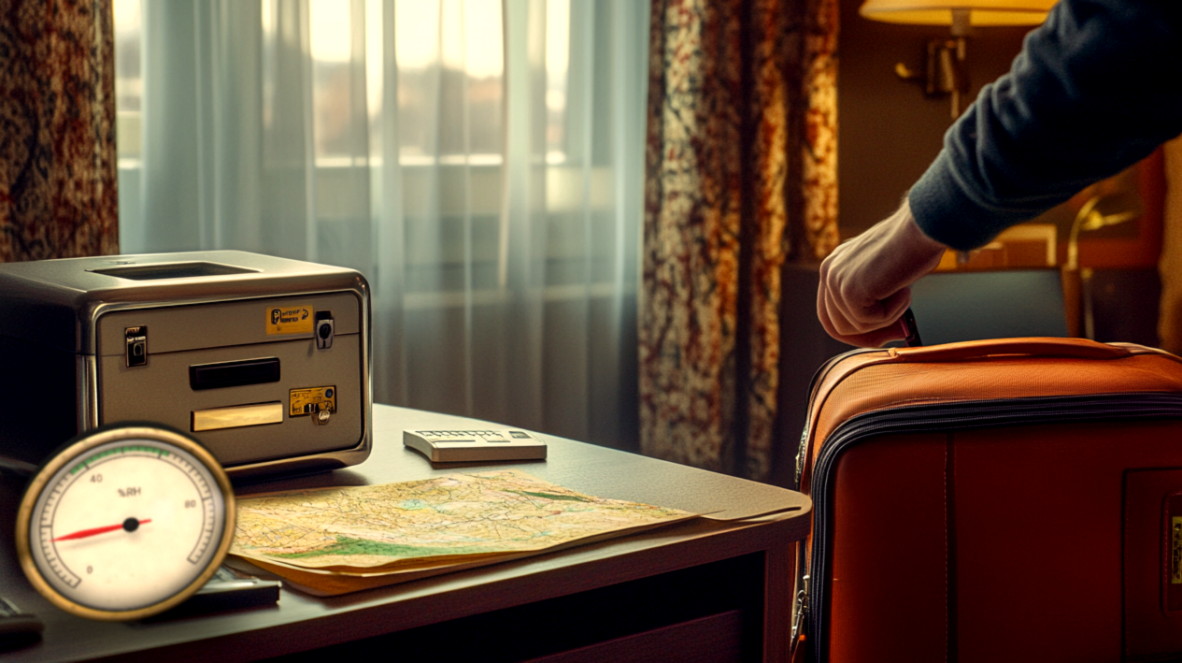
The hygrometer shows 16 (%)
